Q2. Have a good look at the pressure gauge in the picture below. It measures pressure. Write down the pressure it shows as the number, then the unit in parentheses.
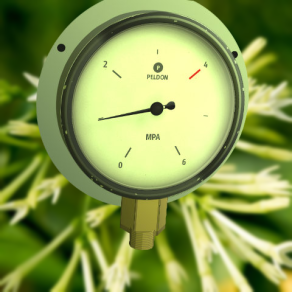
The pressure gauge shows 1 (MPa)
